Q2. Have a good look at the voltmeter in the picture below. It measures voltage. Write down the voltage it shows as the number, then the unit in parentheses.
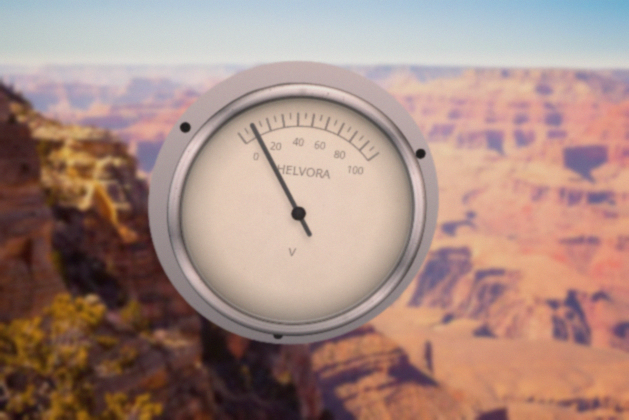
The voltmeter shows 10 (V)
